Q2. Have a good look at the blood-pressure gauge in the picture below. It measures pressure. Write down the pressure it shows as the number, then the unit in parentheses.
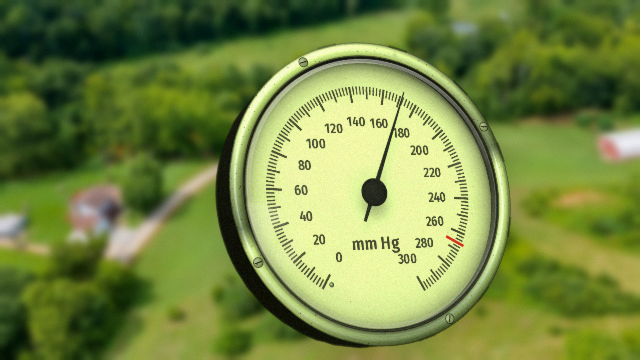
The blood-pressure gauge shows 170 (mmHg)
